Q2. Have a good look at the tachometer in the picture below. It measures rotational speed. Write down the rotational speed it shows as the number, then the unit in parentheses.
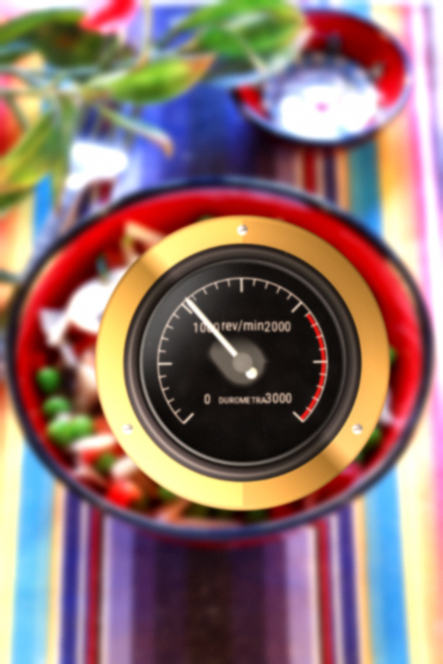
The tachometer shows 1050 (rpm)
